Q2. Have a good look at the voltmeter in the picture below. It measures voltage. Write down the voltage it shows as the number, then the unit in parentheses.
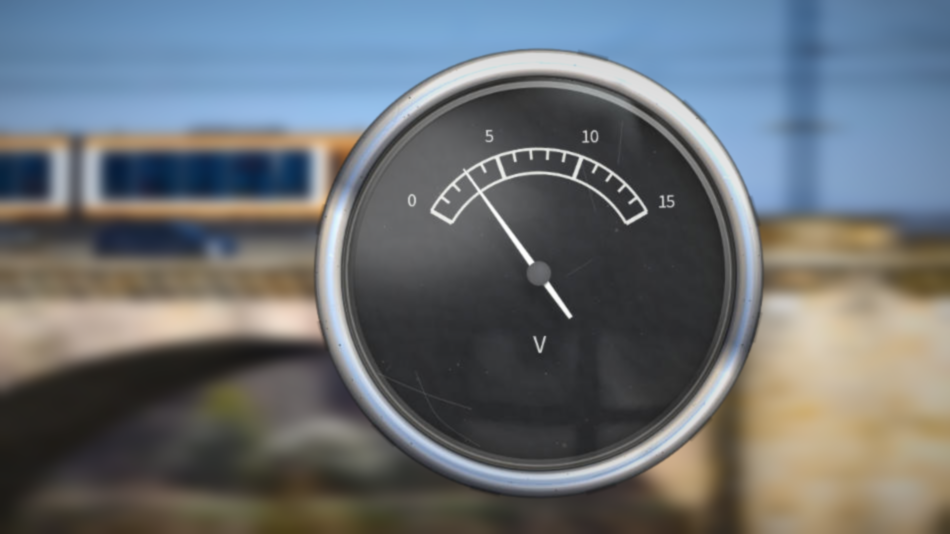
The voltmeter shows 3 (V)
